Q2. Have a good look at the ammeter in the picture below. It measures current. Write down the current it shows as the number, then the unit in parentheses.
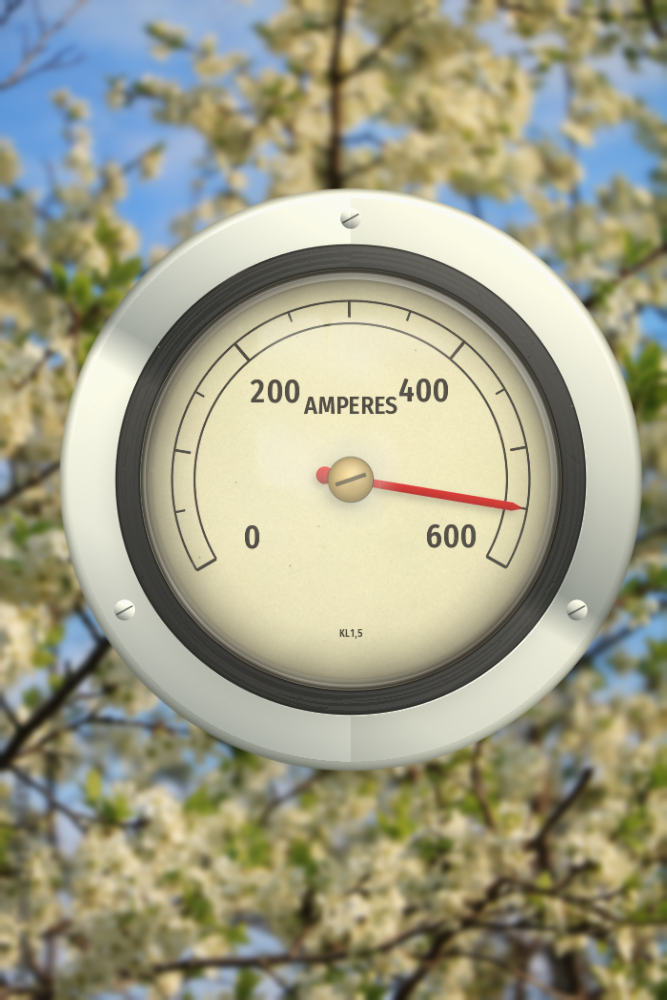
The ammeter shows 550 (A)
